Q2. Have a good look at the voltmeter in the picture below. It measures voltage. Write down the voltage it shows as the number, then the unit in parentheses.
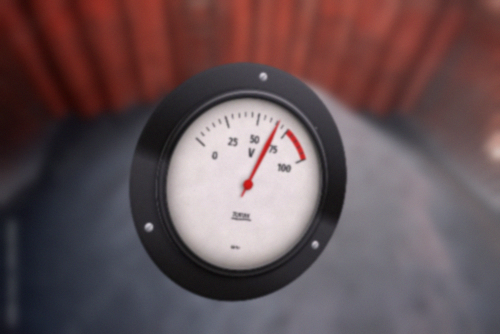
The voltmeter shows 65 (V)
